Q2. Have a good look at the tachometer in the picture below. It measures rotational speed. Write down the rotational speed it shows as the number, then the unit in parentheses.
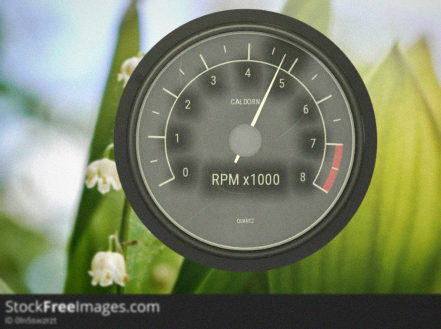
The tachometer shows 4750 (rpm)
